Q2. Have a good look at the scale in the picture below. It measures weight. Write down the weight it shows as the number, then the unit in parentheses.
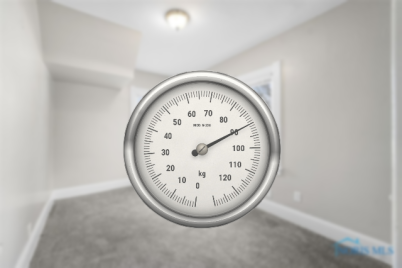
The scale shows 90 (kg)
